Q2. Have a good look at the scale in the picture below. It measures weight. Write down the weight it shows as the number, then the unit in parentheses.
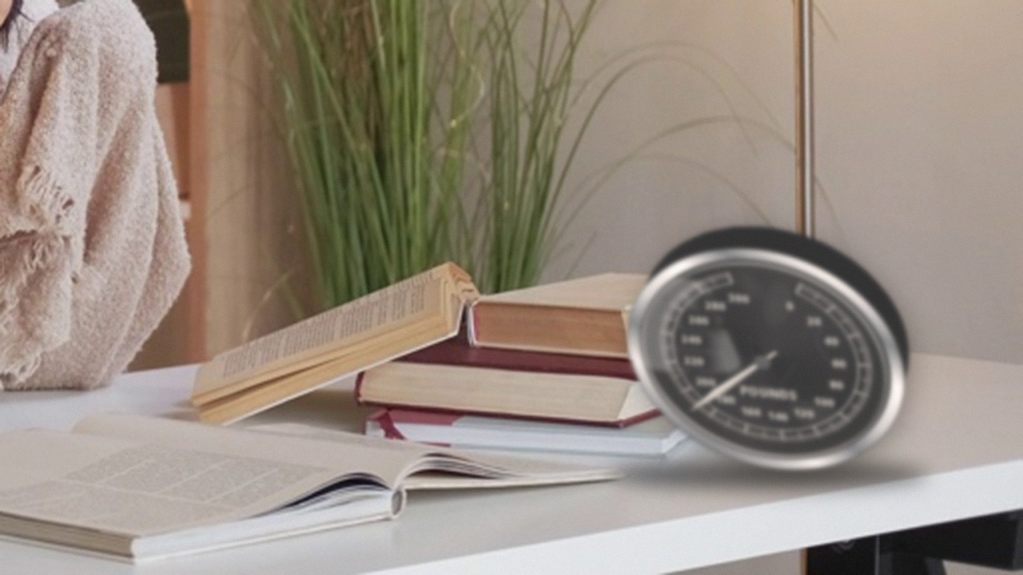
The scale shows 190 (lb)
